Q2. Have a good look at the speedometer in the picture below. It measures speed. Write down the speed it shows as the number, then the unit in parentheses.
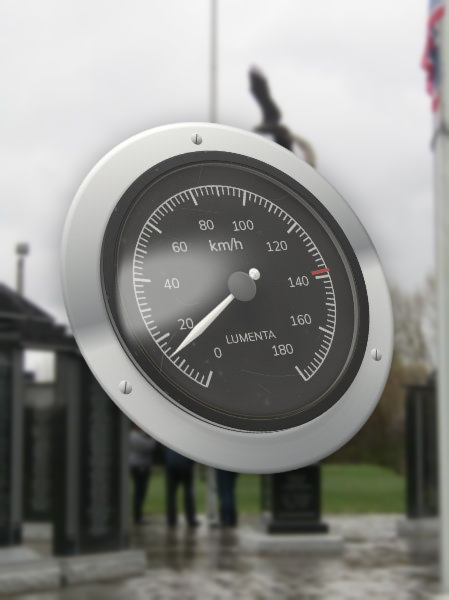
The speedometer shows 14 (km/h)
